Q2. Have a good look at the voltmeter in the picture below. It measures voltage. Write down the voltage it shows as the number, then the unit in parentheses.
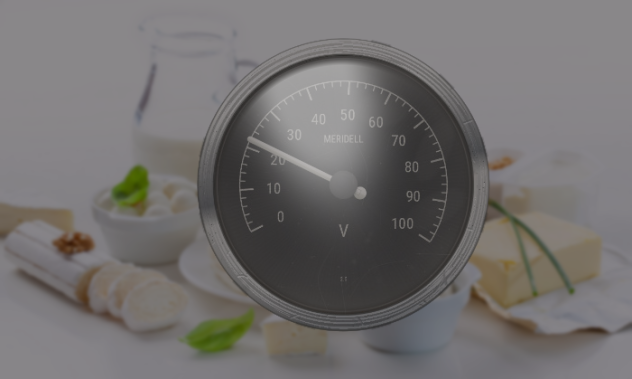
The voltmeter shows 22 (V)
